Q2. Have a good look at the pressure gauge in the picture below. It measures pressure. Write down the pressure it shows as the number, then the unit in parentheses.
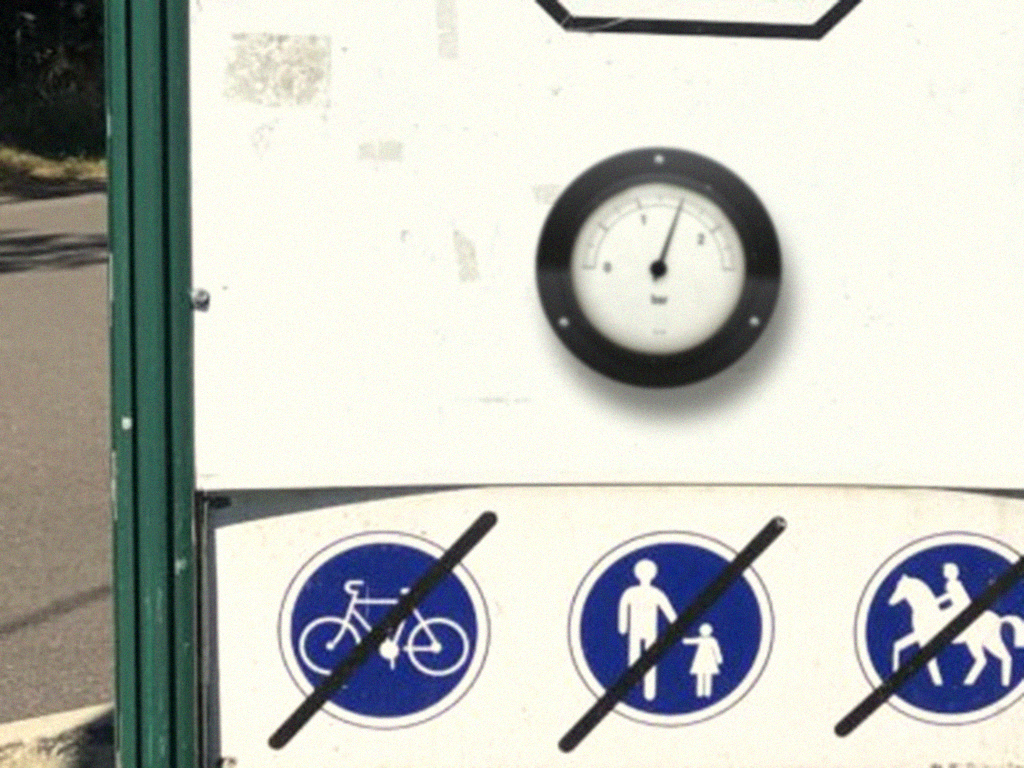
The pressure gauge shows 1.5 (bar)
